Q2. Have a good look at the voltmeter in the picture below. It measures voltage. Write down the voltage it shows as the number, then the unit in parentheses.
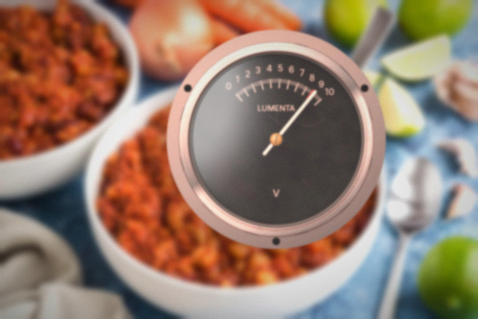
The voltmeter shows 9 (V)
